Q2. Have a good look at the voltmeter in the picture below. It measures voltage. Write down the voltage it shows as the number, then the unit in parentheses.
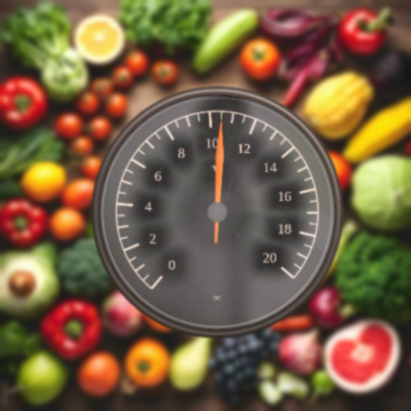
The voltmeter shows 10.5 (V)
